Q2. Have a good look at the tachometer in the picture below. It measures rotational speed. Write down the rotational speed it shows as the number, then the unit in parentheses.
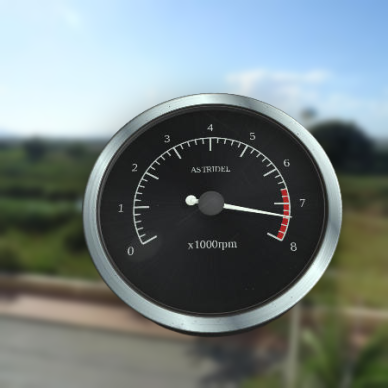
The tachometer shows 7400 (rpm)
